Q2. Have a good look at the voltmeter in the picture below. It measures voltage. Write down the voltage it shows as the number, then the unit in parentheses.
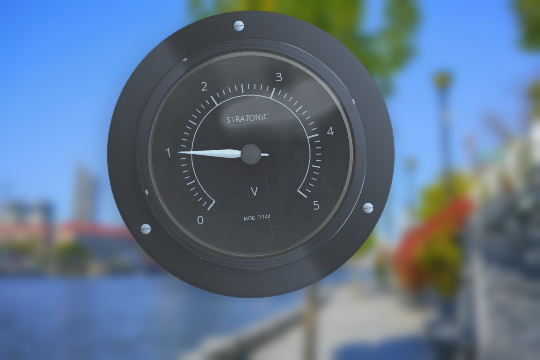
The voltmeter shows 1 (V)
